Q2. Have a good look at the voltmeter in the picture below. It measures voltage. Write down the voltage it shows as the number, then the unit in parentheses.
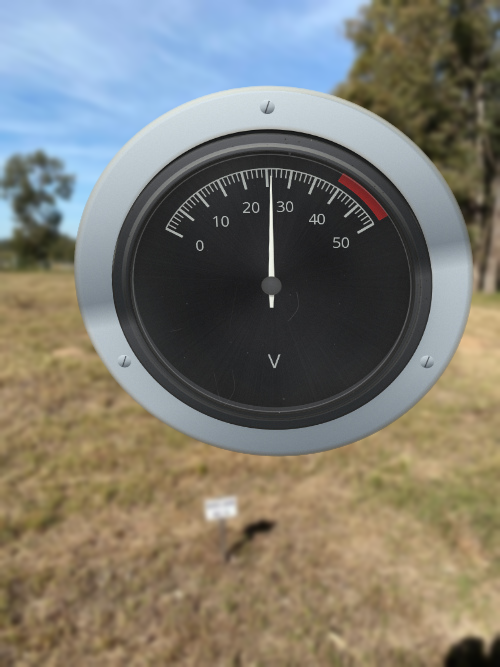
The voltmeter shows 26 (V)
